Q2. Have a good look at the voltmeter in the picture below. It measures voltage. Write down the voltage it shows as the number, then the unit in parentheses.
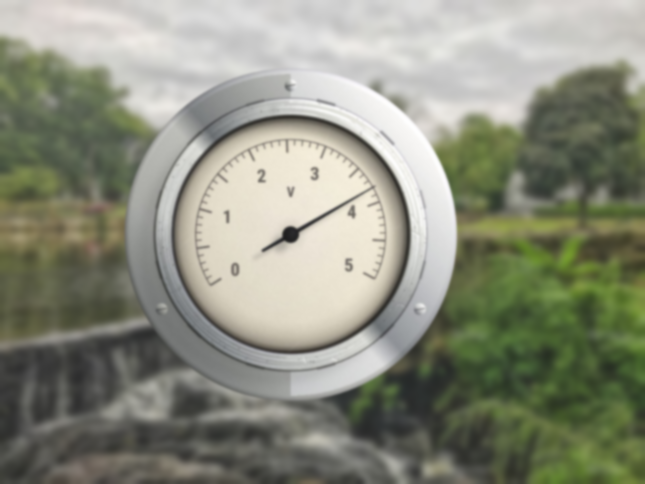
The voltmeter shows 3.8 (V)
